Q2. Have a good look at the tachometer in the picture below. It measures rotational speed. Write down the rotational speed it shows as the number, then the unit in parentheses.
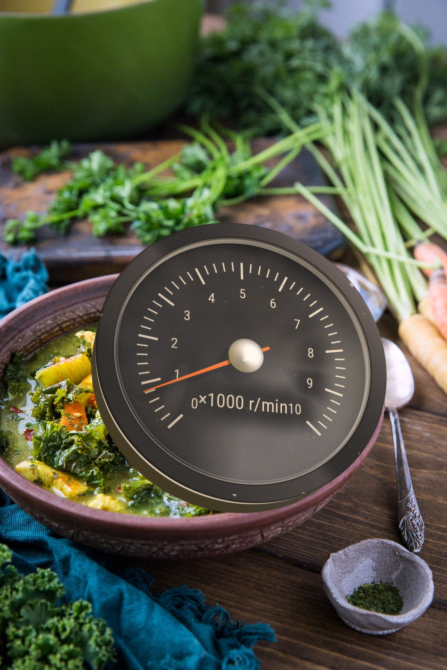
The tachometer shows 800 (rpm)
